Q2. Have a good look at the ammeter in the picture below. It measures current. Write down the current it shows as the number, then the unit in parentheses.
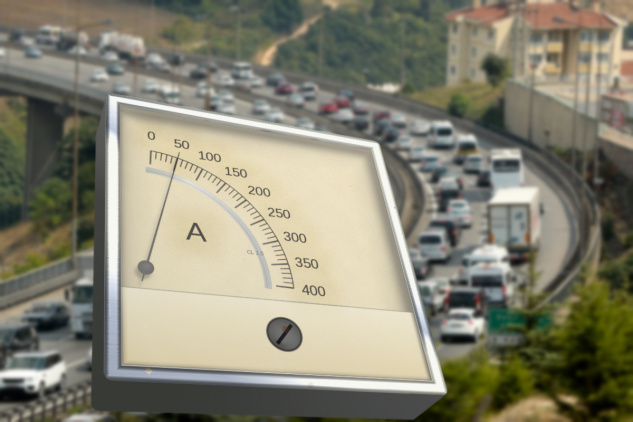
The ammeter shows 50 (A)
